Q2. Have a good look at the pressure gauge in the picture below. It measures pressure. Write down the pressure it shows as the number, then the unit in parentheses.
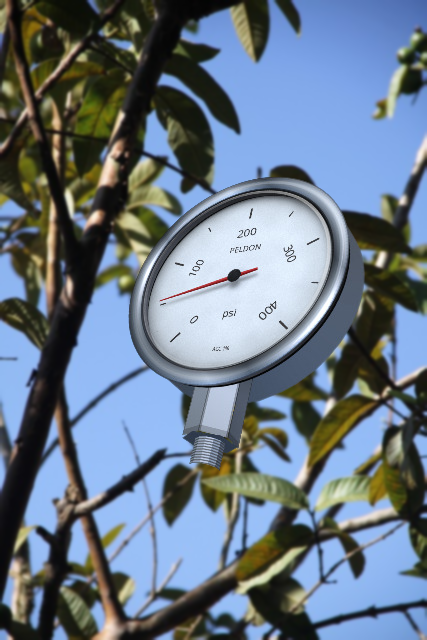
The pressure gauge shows 50 (psi)
